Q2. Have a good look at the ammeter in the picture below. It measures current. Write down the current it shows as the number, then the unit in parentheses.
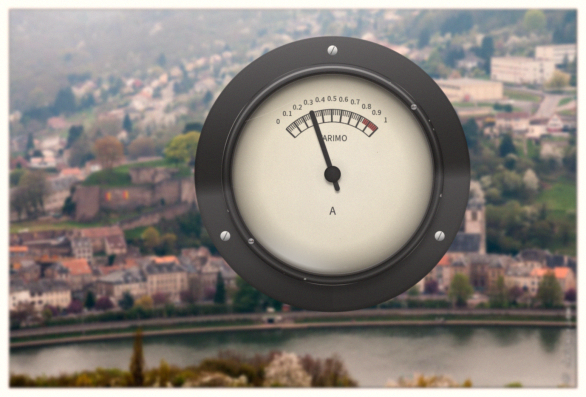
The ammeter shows 0.3 (A)
